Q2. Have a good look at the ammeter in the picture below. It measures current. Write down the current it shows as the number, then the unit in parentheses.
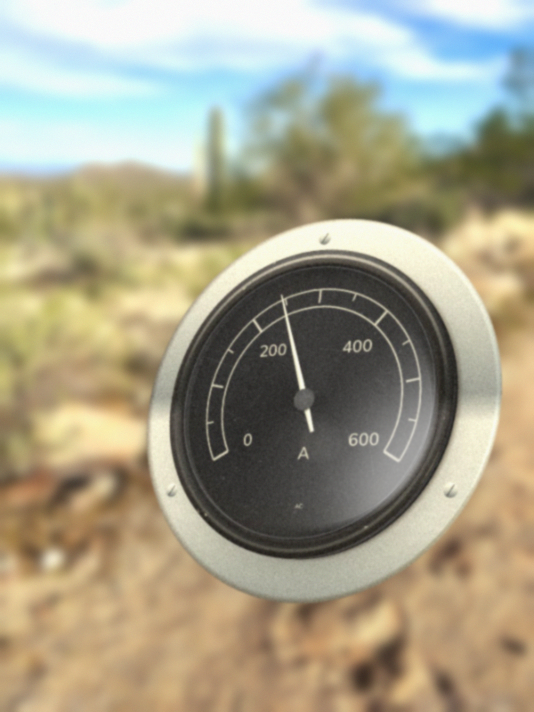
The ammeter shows 250 (A)
